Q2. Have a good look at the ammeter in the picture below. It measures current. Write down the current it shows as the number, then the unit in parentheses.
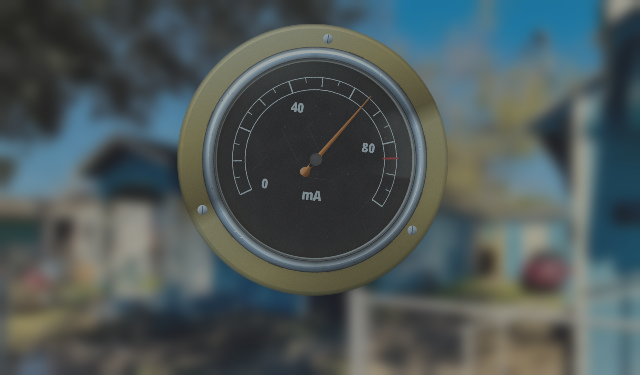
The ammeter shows 65 (mA)
